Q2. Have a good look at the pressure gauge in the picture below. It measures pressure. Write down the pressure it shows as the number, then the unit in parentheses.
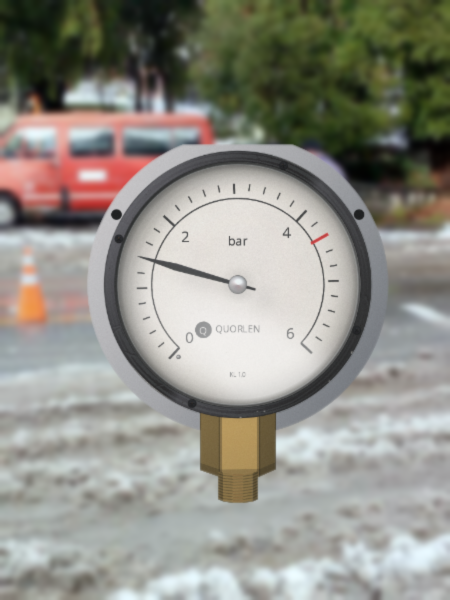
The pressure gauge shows 1.4 (bar)
